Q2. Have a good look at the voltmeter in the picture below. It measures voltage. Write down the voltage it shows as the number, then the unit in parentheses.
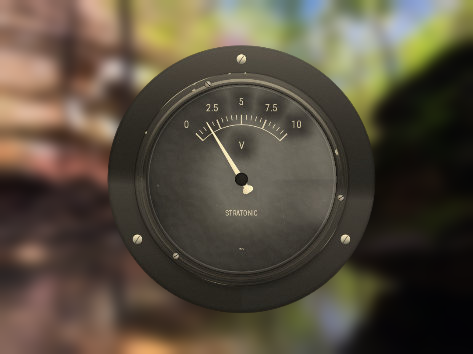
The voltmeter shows 1.5 (V)
